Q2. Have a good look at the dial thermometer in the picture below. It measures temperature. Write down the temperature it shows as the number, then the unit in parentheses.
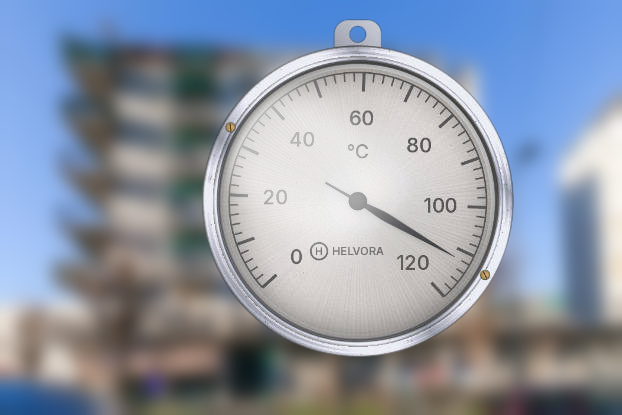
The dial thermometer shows 112 (°C)
